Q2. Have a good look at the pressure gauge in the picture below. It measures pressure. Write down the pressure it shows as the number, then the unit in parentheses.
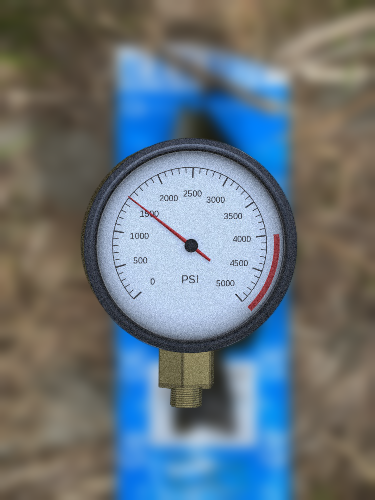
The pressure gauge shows 1500 (psi)
